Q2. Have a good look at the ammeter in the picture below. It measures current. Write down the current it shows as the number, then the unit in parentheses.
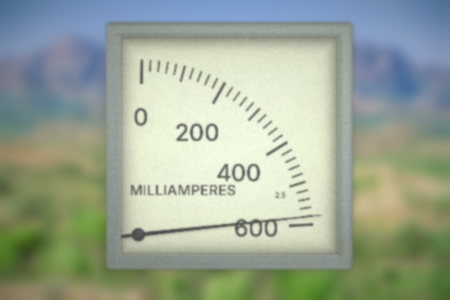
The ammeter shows 580 (mA)
